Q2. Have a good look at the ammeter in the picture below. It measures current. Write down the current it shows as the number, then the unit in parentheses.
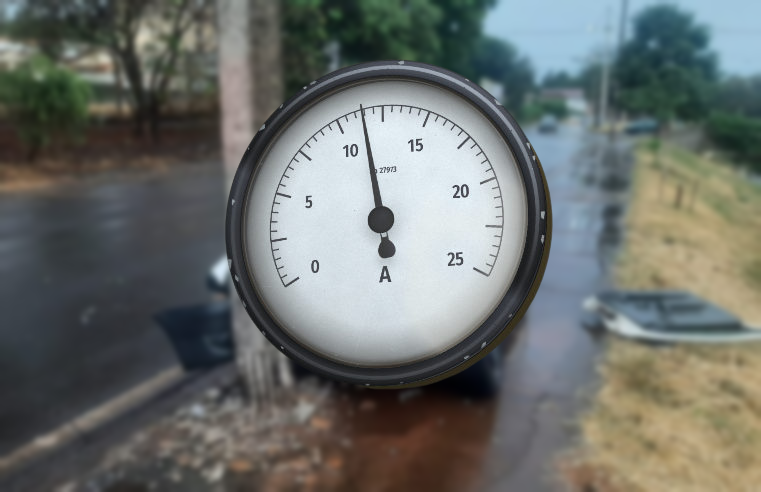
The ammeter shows 11.5 (A)
